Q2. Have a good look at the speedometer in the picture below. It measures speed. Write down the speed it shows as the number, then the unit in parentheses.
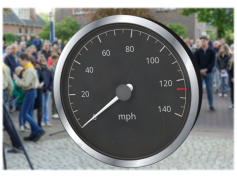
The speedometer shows 0 (mph)
